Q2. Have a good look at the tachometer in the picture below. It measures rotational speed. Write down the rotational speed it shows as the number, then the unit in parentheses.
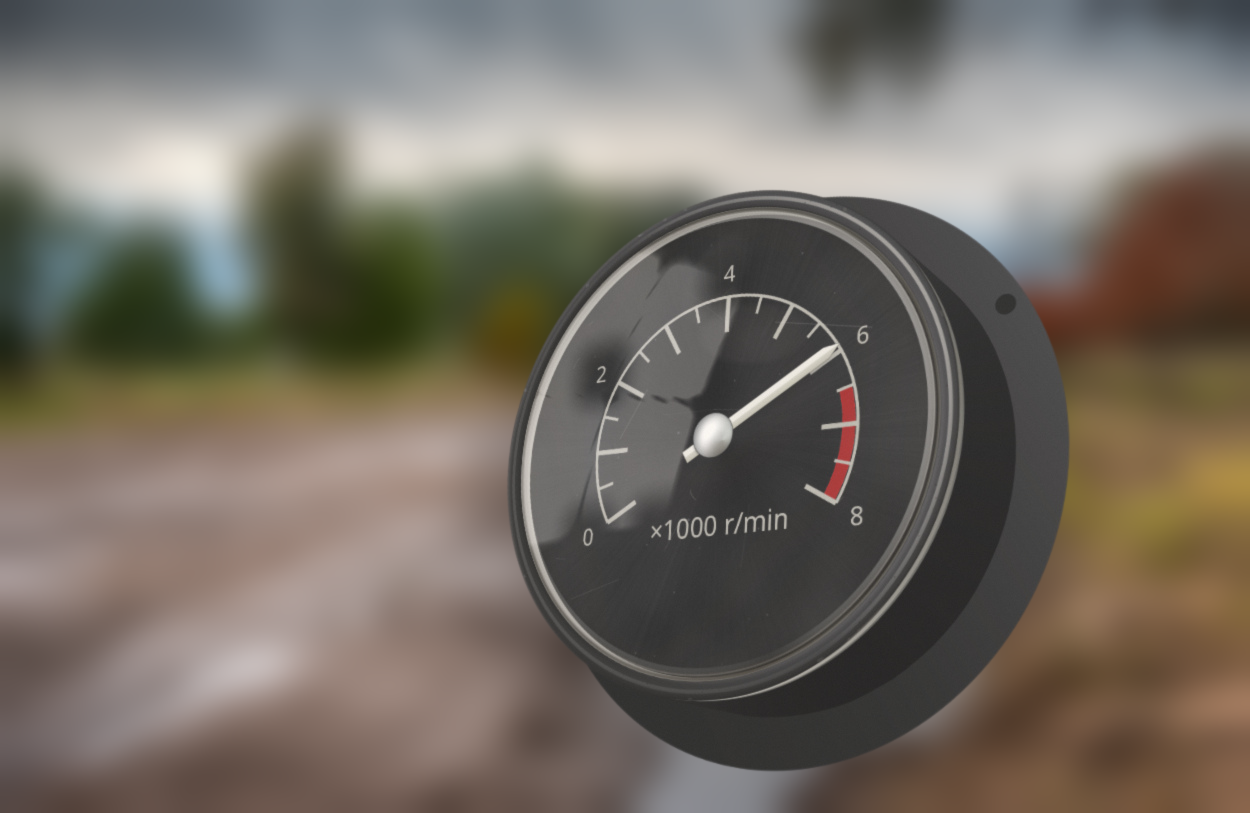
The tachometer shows 6000 (rpm)
